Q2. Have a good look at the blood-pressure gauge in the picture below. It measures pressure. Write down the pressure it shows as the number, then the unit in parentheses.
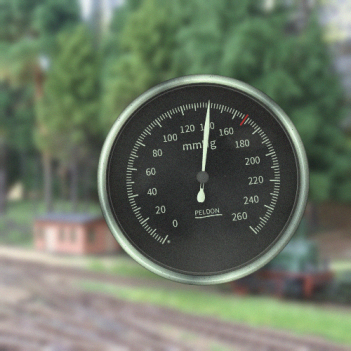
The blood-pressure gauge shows 140 (mmHg)
